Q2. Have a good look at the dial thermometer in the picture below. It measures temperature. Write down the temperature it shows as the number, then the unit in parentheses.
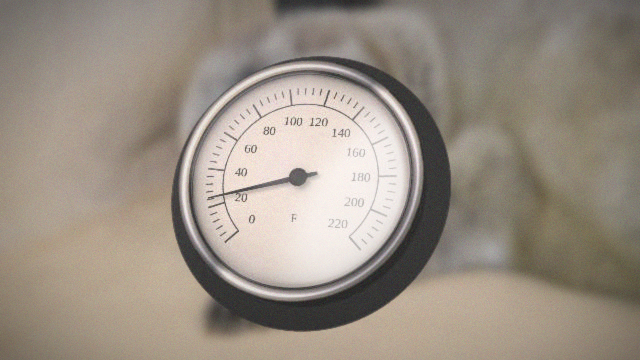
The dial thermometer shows 24 (°F)
